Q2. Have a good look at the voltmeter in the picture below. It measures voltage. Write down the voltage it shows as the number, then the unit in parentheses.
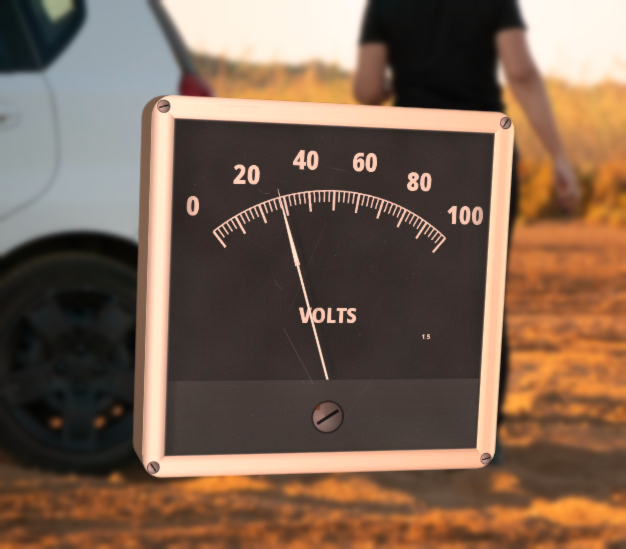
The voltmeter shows 28 (V)
